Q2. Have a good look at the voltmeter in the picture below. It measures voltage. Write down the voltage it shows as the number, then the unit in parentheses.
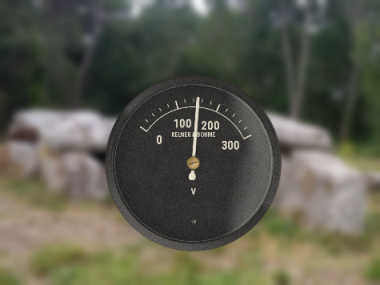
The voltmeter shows 150 (V)
